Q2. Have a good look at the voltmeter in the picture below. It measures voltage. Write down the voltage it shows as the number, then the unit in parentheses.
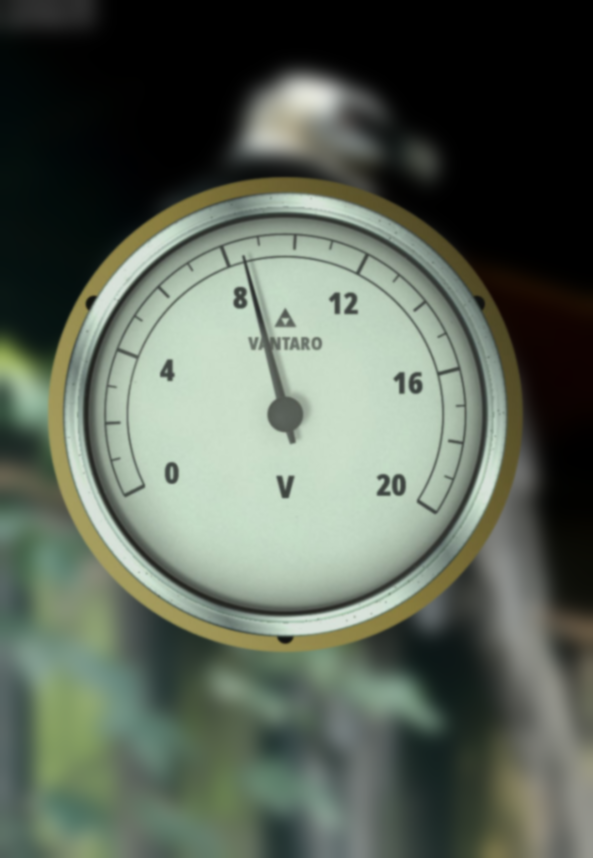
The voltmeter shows 8.5 (V)
